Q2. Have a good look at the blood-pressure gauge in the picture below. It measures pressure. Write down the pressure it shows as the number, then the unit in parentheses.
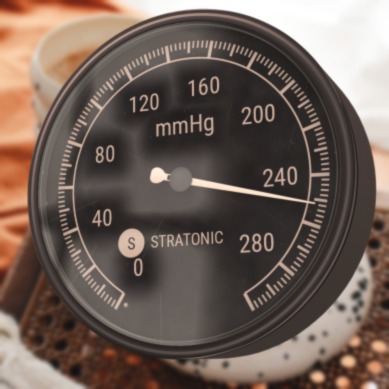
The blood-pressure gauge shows 252 (mmHg)
